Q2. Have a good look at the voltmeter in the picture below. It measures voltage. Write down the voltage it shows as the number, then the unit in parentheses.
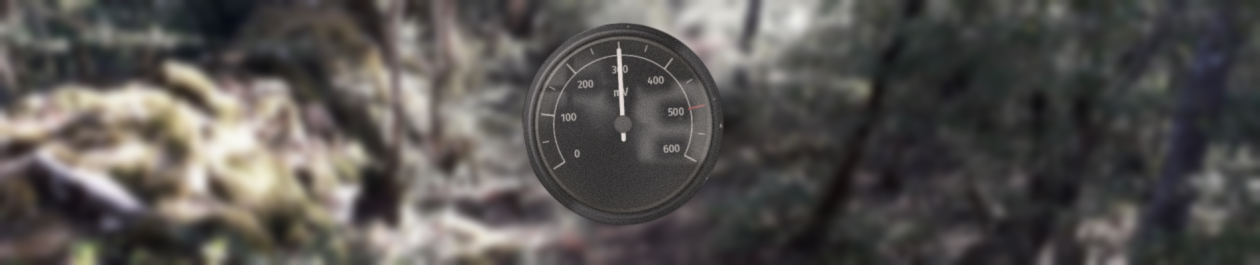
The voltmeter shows 300 (mV)
